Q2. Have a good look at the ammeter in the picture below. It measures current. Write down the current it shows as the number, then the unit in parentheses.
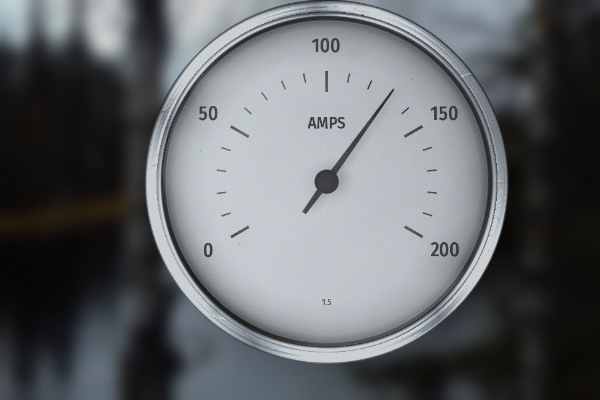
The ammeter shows 130 (A)
